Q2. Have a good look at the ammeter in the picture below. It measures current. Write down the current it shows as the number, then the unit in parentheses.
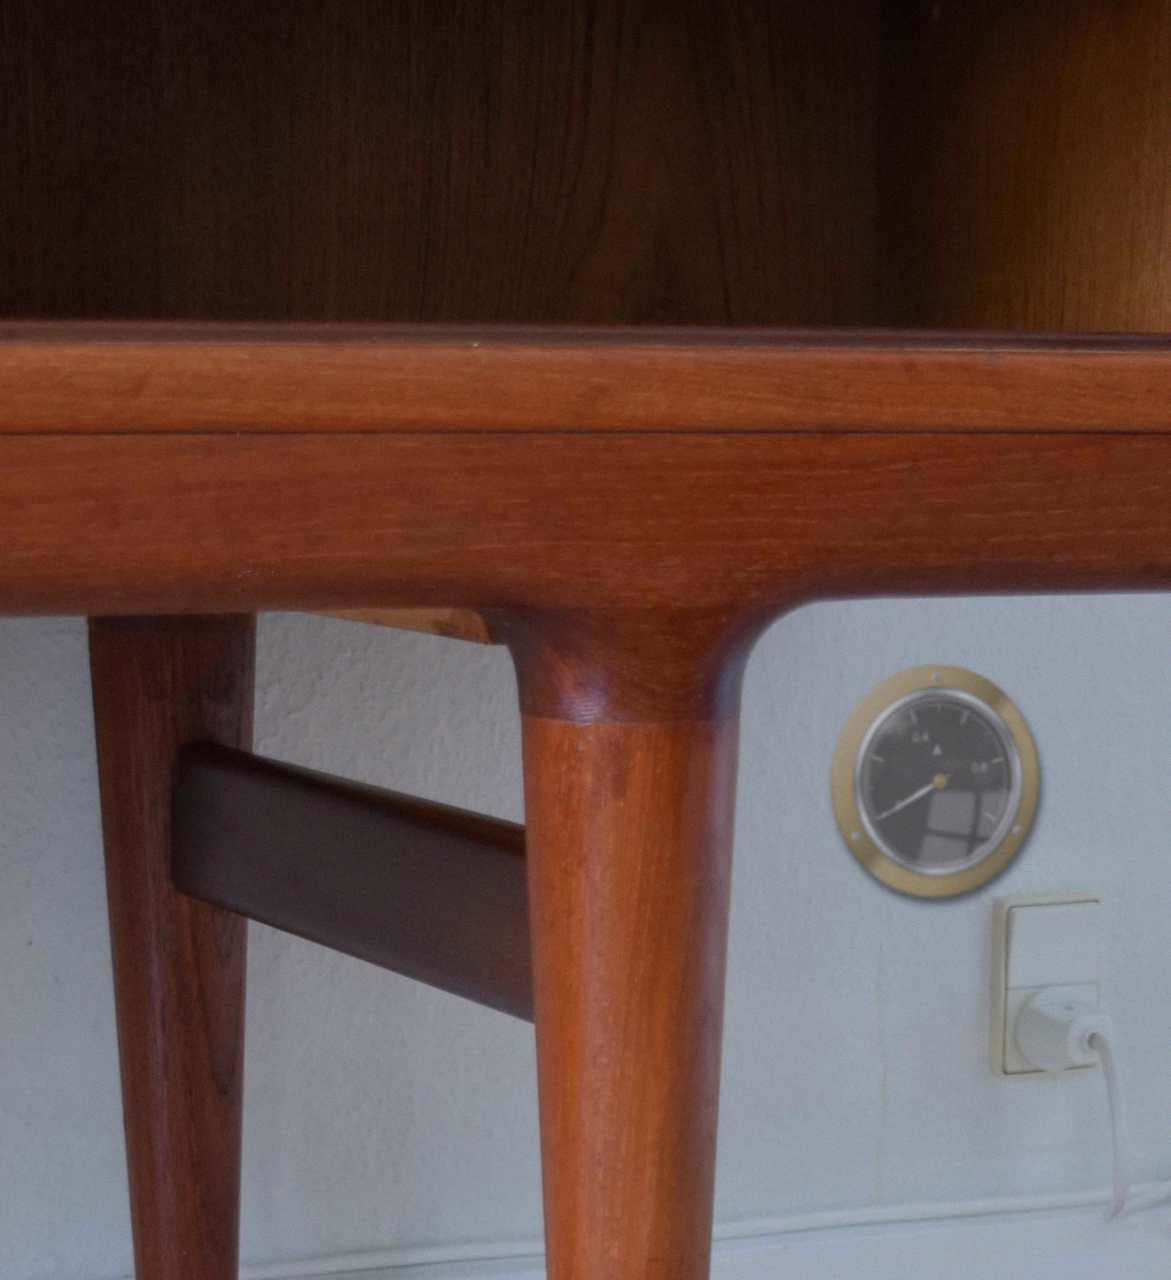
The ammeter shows 0 (A)
